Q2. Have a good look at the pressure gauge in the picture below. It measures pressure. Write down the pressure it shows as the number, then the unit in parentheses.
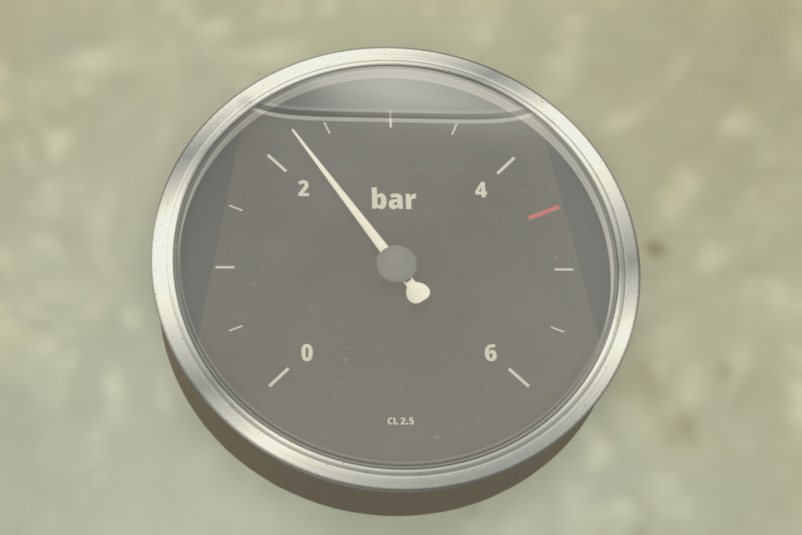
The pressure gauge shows 2.25 (bar)
